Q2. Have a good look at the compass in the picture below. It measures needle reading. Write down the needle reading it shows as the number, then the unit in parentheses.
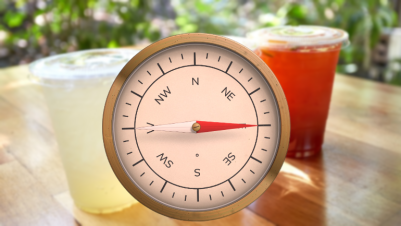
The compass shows 90 (°)
